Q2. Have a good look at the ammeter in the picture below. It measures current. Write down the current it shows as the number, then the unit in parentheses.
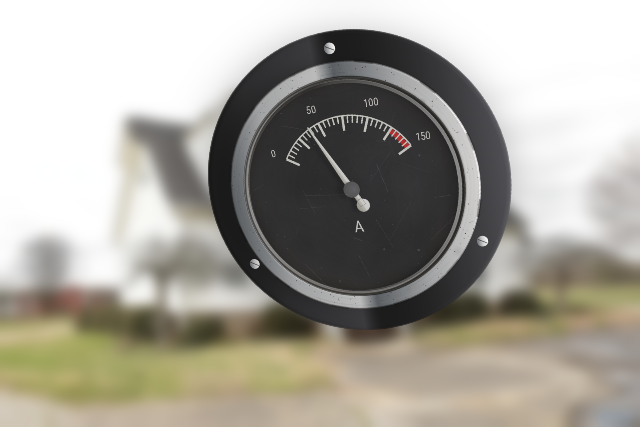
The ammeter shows 40 (A)
